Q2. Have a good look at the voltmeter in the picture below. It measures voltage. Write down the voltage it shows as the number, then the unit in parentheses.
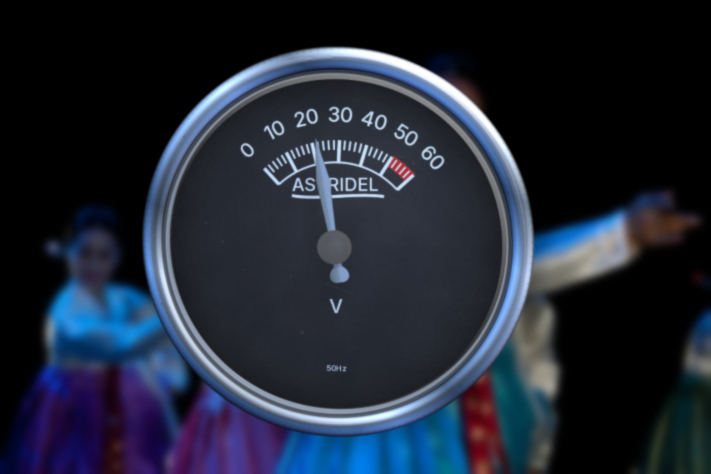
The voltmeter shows 22 (V)
